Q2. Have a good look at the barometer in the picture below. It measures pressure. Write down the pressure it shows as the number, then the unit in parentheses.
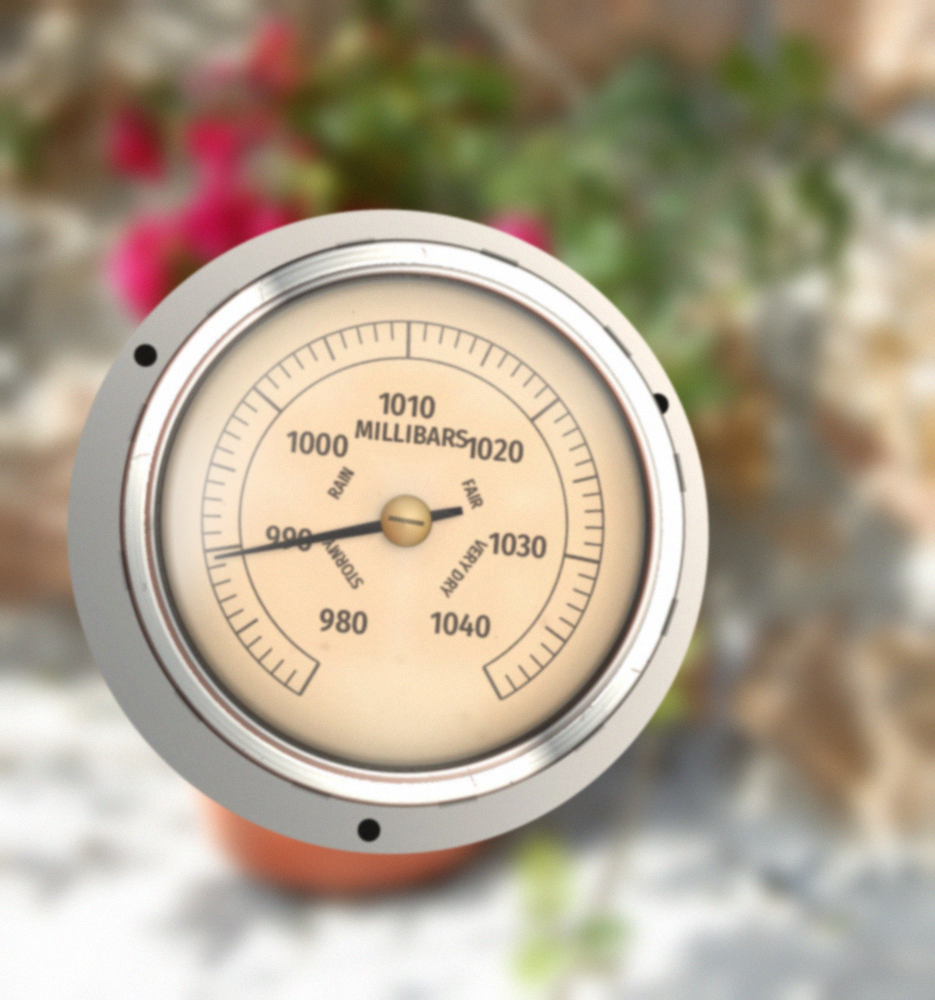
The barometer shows 989.5 (mbar)
